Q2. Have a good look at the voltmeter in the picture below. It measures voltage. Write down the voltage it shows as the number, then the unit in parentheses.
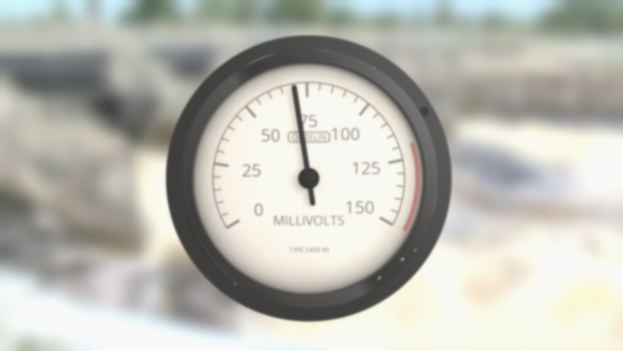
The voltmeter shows 70 (mV)
